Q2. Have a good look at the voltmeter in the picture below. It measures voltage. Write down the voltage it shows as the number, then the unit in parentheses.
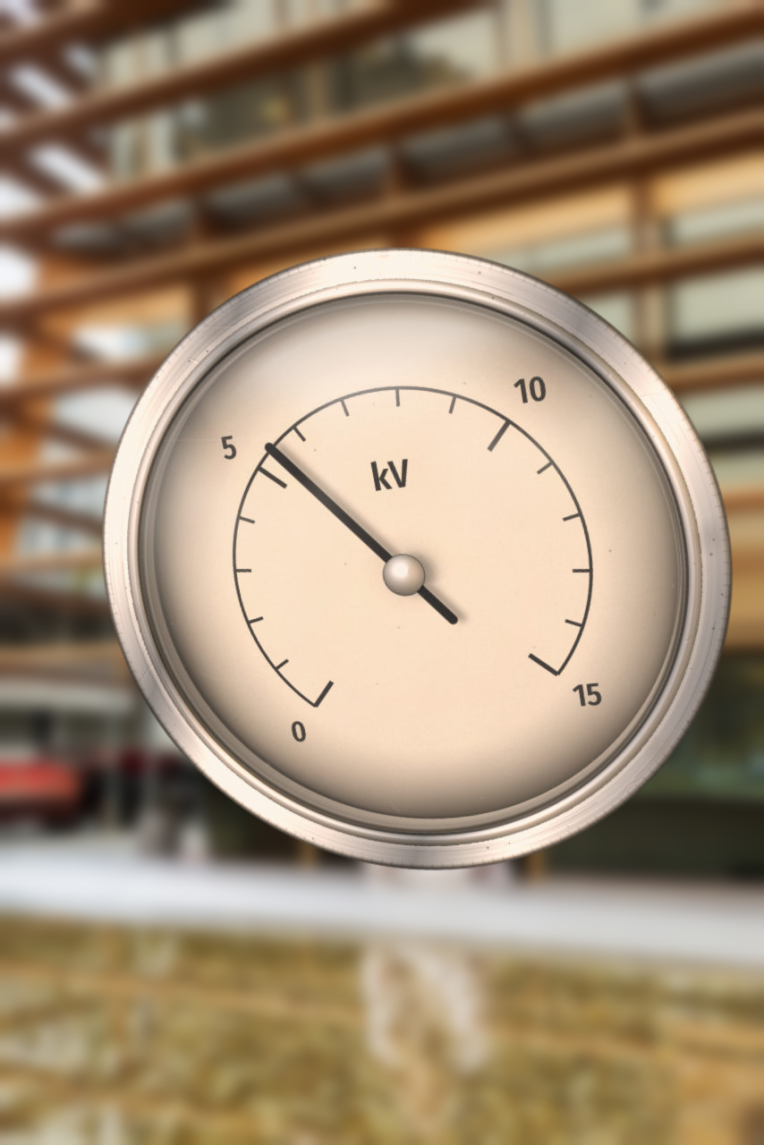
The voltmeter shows 5.5 (kV)
